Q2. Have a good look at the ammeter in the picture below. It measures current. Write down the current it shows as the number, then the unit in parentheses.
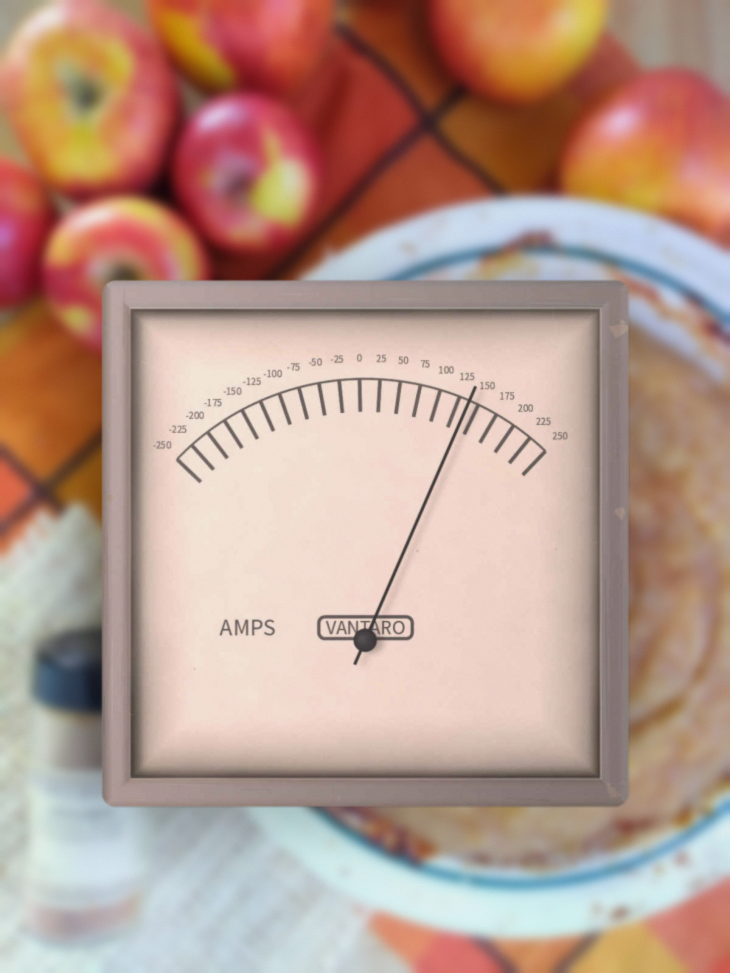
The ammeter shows 137.5 (A)
